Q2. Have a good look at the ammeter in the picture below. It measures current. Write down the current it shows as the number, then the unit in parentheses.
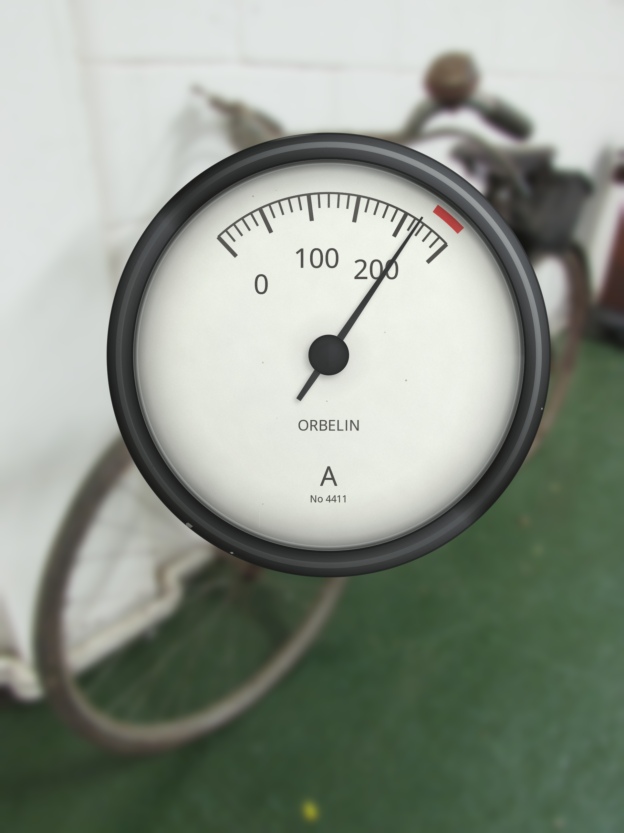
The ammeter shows 215 (A)
